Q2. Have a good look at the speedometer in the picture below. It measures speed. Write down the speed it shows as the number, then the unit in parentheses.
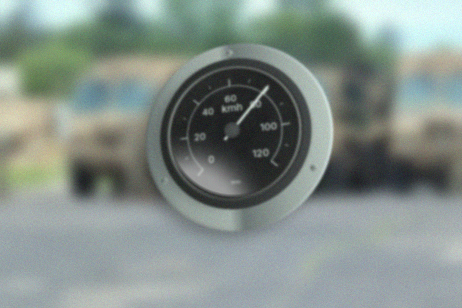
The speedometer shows 80 (km/h)
